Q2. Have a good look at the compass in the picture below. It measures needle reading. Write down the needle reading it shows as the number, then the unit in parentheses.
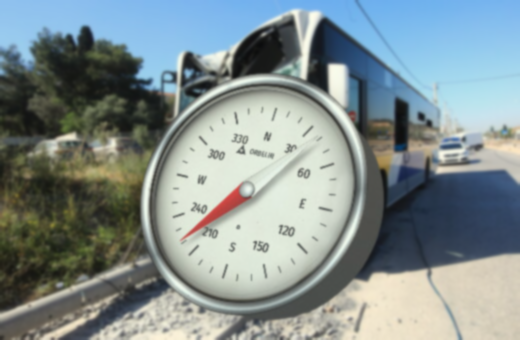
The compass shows 220 (°)
